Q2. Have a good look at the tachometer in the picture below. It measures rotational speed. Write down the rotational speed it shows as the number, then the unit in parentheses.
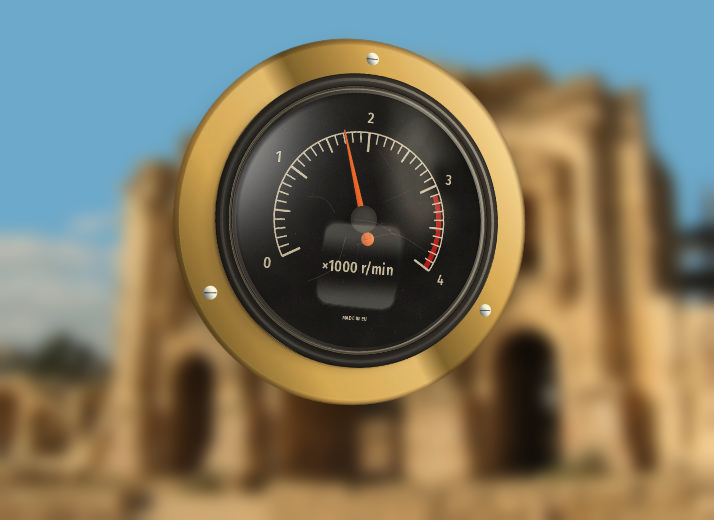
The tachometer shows 1700 (rpm)
